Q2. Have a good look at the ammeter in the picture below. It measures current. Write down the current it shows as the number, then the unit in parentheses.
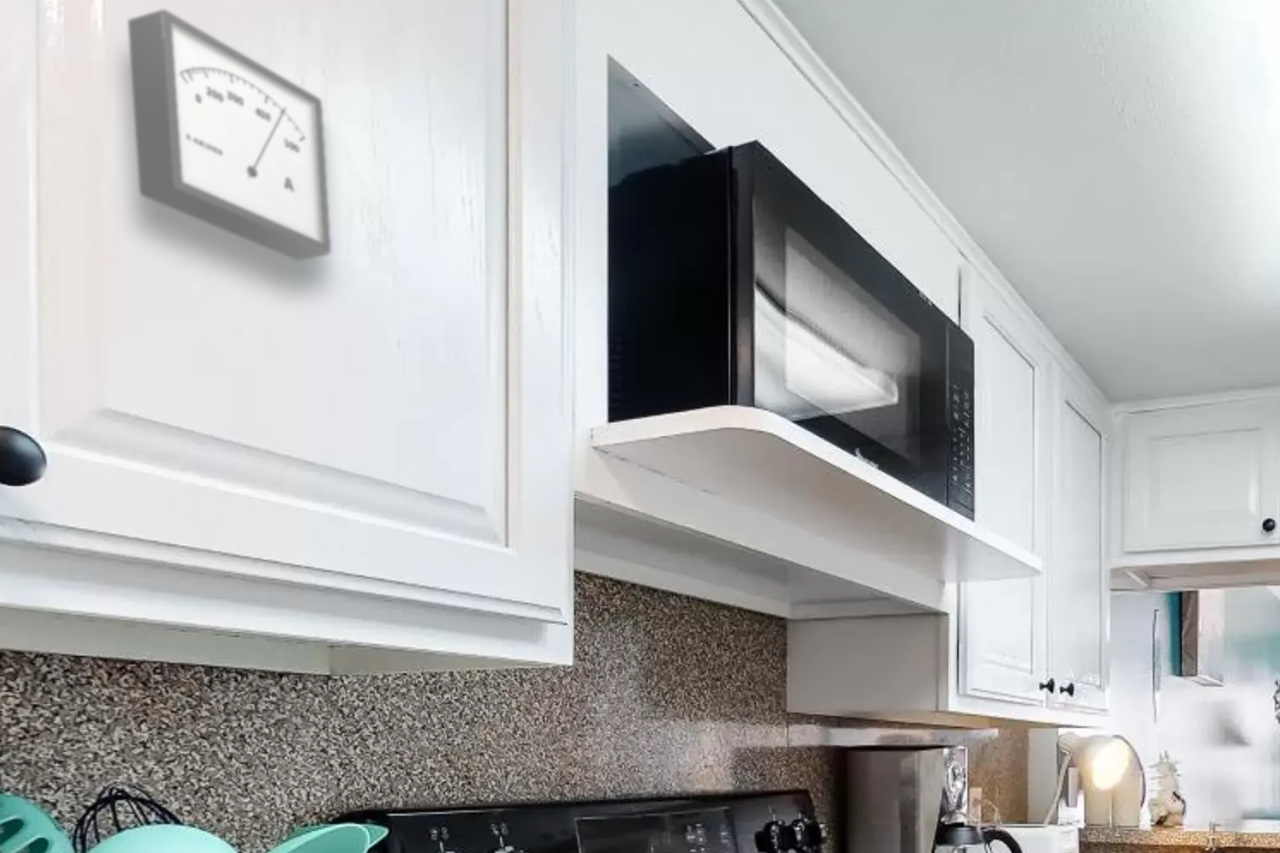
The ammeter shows 440 (A)
